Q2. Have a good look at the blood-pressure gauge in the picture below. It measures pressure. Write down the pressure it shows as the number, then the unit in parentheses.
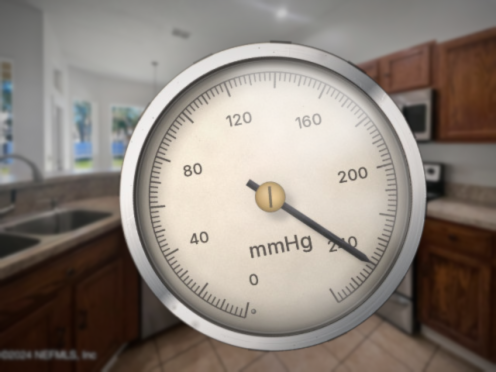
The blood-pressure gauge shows 240 (mmHg)
